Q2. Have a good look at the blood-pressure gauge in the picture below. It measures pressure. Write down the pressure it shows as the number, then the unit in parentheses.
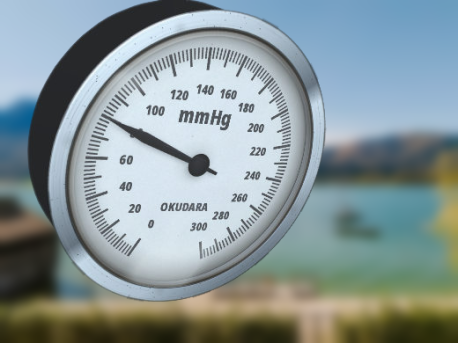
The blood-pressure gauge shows 80 (mmHg)
